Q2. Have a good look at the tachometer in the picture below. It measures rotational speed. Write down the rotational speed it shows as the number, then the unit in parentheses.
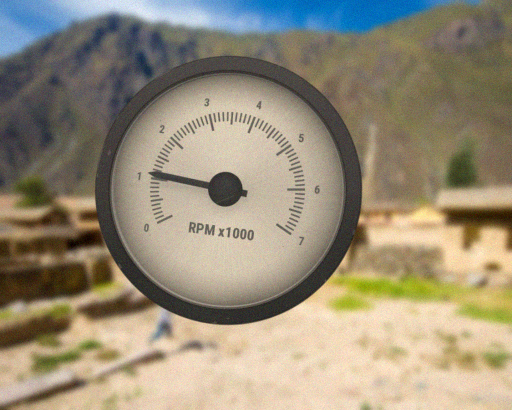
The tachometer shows 1100 (rpm)
